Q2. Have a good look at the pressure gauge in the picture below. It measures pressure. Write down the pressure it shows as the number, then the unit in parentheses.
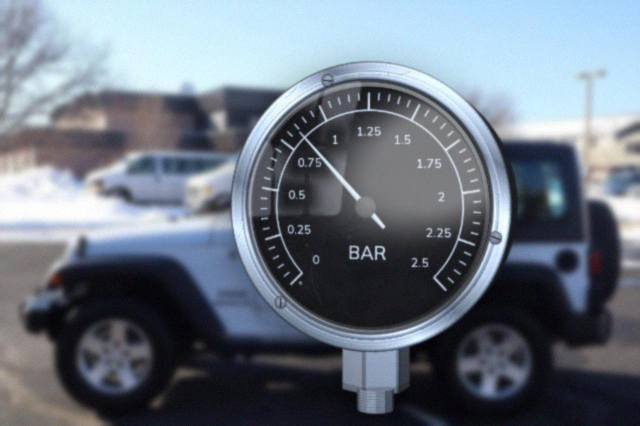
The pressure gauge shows 0.85 (bar)
